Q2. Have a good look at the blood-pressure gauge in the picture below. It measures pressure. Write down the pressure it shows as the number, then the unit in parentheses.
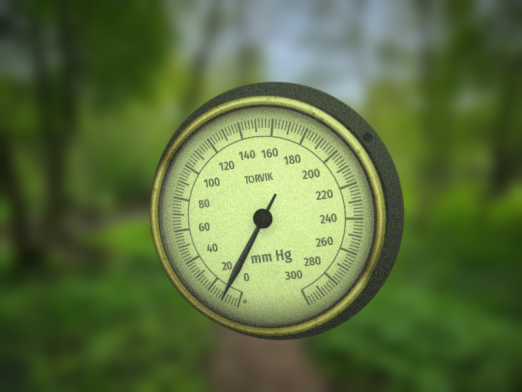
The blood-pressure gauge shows 10 (mmHg)
